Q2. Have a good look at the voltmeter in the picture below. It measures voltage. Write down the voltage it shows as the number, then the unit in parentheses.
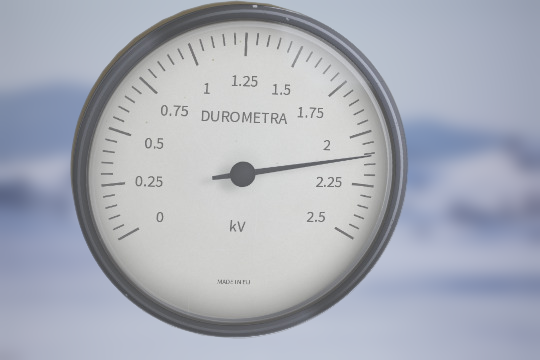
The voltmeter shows 2.1 (kV)
